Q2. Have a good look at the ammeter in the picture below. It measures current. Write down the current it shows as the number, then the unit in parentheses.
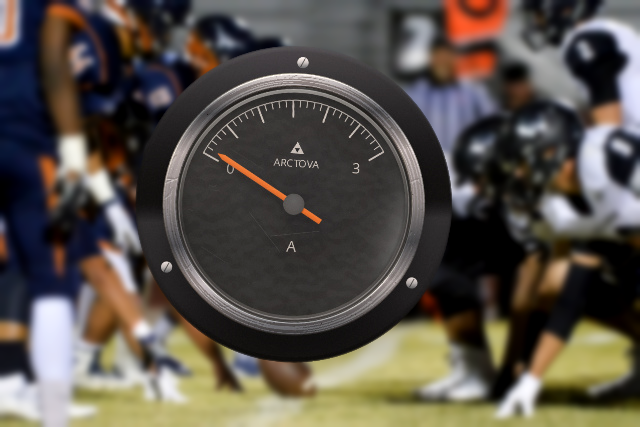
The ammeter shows 0.1 (A)
